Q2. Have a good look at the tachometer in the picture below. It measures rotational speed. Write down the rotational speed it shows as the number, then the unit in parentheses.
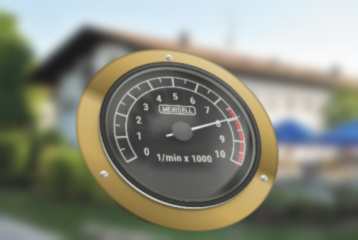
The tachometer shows 8000 (rpm)
